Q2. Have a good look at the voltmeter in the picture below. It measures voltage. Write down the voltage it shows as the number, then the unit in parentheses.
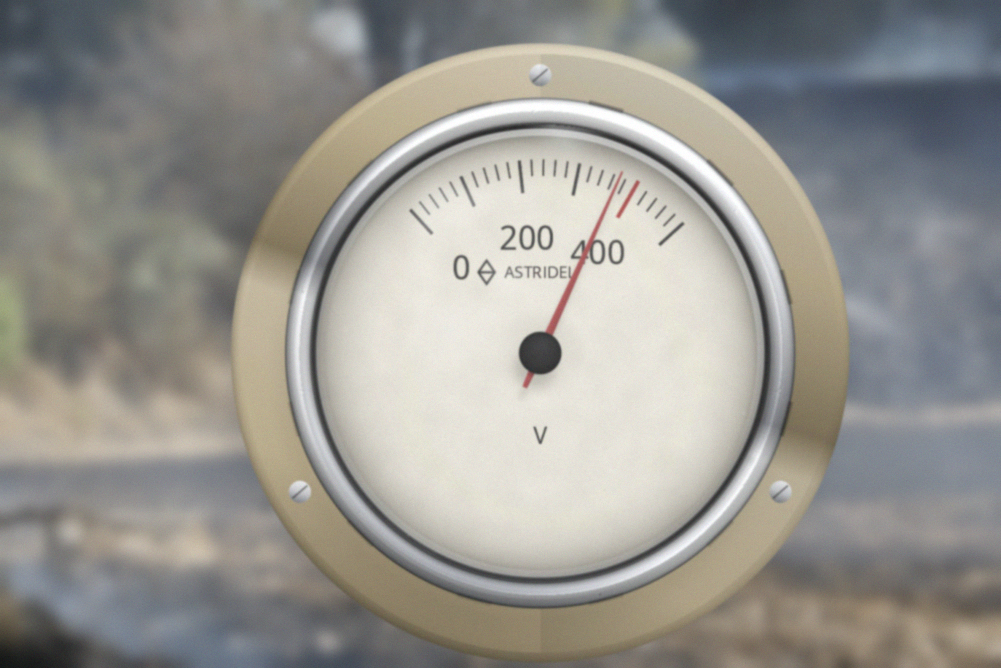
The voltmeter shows 370 (V)
